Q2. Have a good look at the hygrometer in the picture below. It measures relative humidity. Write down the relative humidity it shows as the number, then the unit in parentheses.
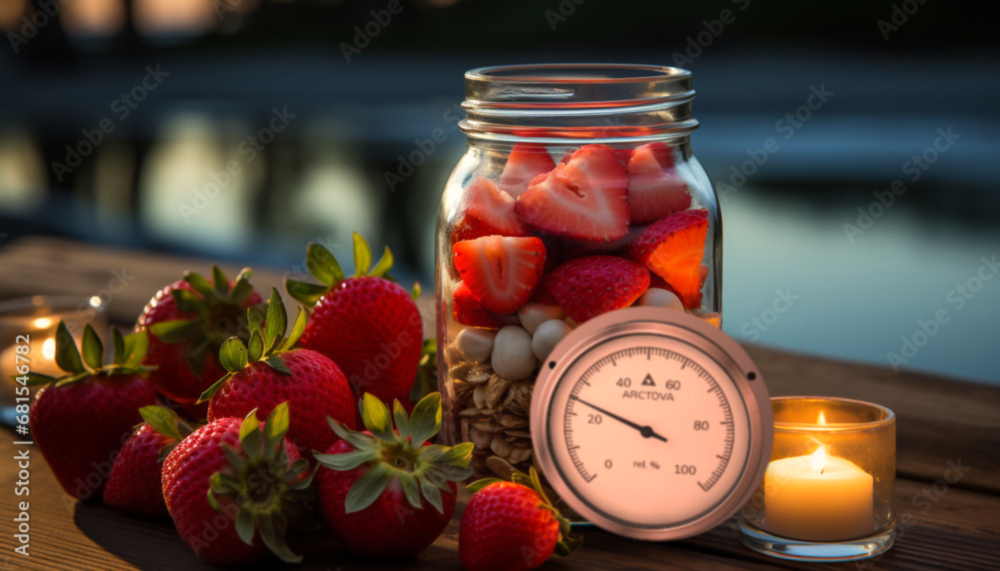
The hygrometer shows 25 (%)
